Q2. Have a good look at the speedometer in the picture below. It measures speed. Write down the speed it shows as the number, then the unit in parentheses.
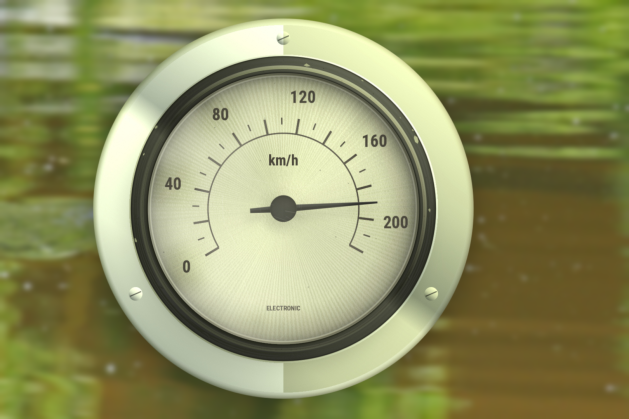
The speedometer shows 190 (km/h)
